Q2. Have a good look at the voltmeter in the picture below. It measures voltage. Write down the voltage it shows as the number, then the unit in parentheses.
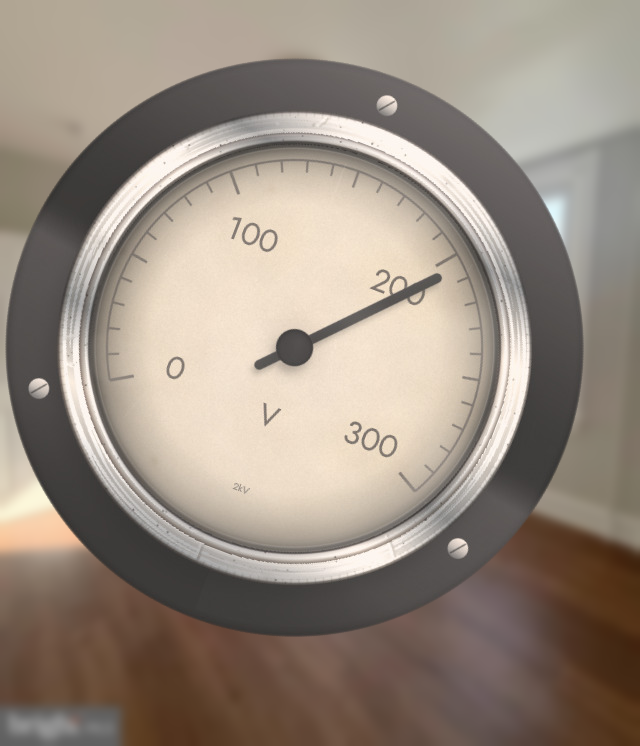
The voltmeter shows 205 (V)
